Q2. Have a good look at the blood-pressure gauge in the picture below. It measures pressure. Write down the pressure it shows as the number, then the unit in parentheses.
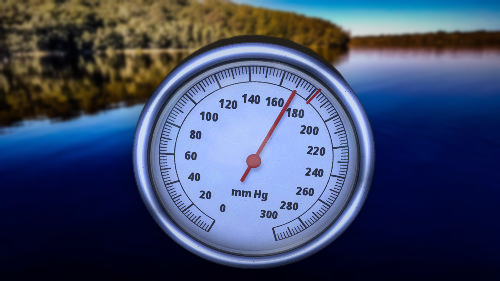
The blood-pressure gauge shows 170 (mmHg)
